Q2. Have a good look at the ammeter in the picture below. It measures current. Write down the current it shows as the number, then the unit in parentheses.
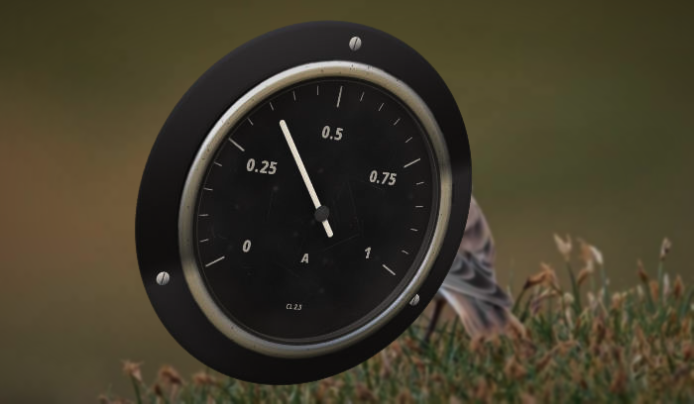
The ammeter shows 0.35 (A)
